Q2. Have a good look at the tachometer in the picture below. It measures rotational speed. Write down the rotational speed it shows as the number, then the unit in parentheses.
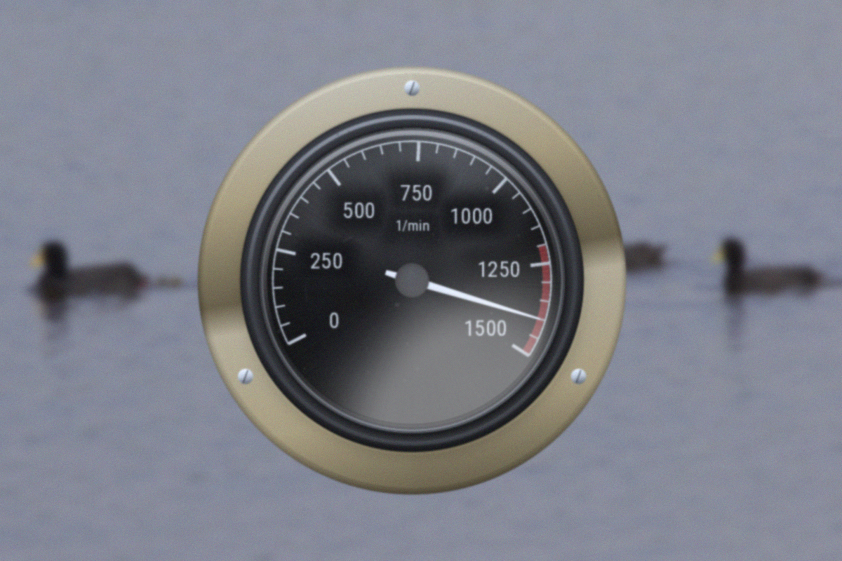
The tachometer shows 1400 (rpm)
